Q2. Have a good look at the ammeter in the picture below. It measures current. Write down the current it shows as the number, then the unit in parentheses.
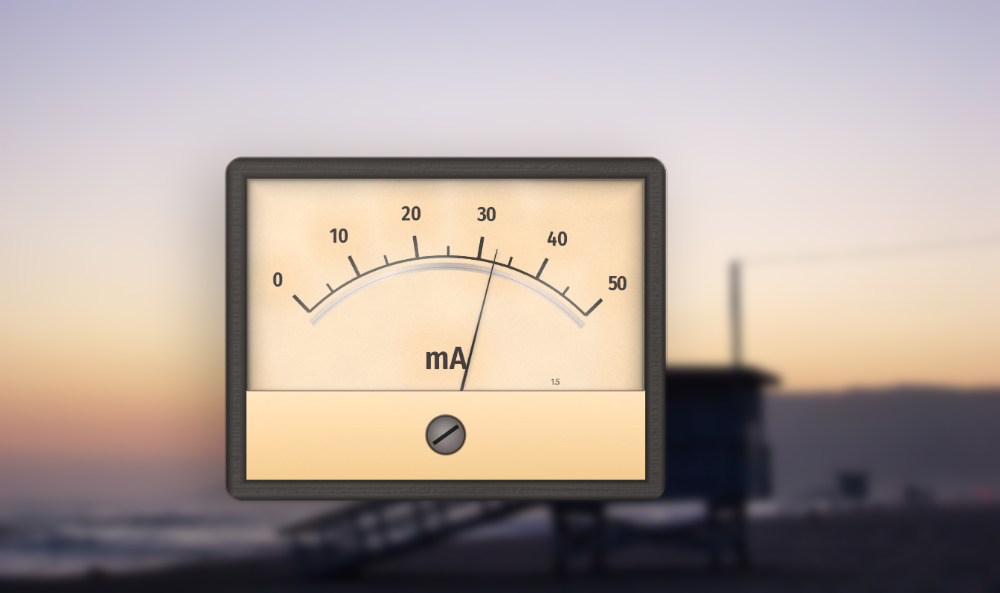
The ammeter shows 32.5 (mA)
